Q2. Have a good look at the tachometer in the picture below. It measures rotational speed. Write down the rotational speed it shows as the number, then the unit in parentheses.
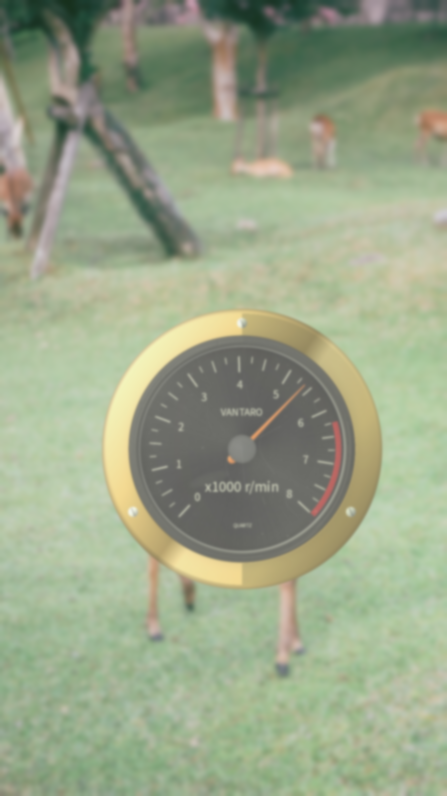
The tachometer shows 5375 (rpm)
